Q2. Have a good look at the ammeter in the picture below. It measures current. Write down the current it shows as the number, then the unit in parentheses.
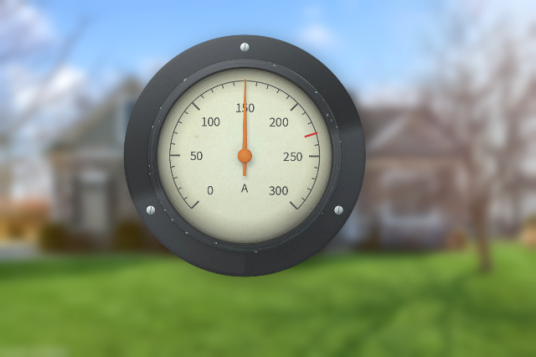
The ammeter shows 150 (A)
